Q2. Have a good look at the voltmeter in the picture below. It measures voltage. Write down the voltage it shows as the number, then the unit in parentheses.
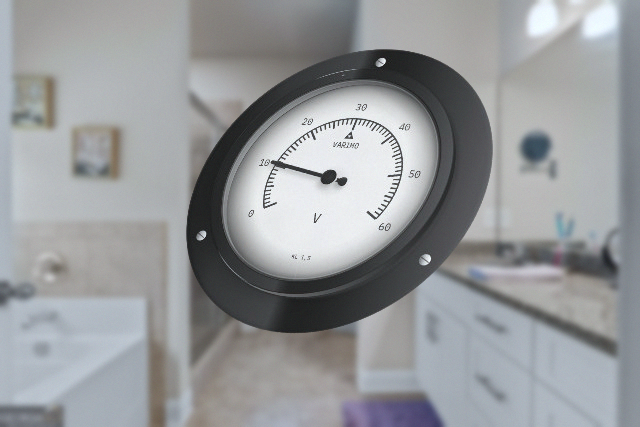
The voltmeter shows 10 (V)
